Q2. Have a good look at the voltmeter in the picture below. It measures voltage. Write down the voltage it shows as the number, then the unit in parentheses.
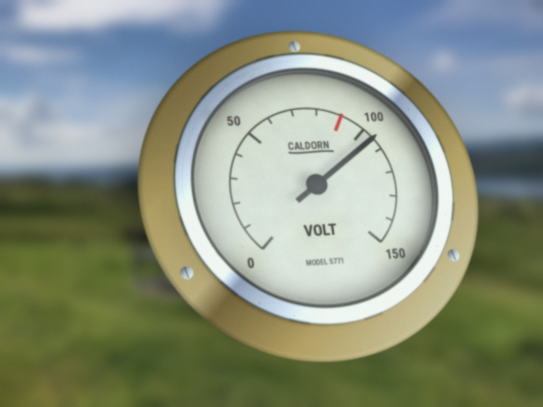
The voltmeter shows 105 (V)
